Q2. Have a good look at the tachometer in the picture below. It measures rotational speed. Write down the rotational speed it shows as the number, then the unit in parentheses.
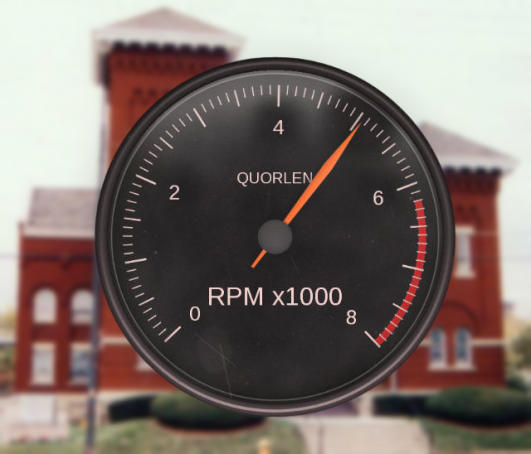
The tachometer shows 5050 (rpm)
